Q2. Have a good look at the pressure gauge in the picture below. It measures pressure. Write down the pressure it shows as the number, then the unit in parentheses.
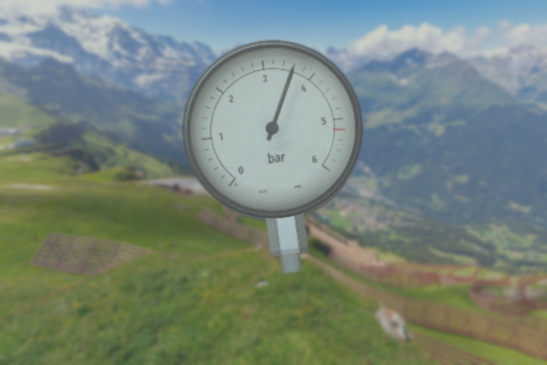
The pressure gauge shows 3.6 (bar)
